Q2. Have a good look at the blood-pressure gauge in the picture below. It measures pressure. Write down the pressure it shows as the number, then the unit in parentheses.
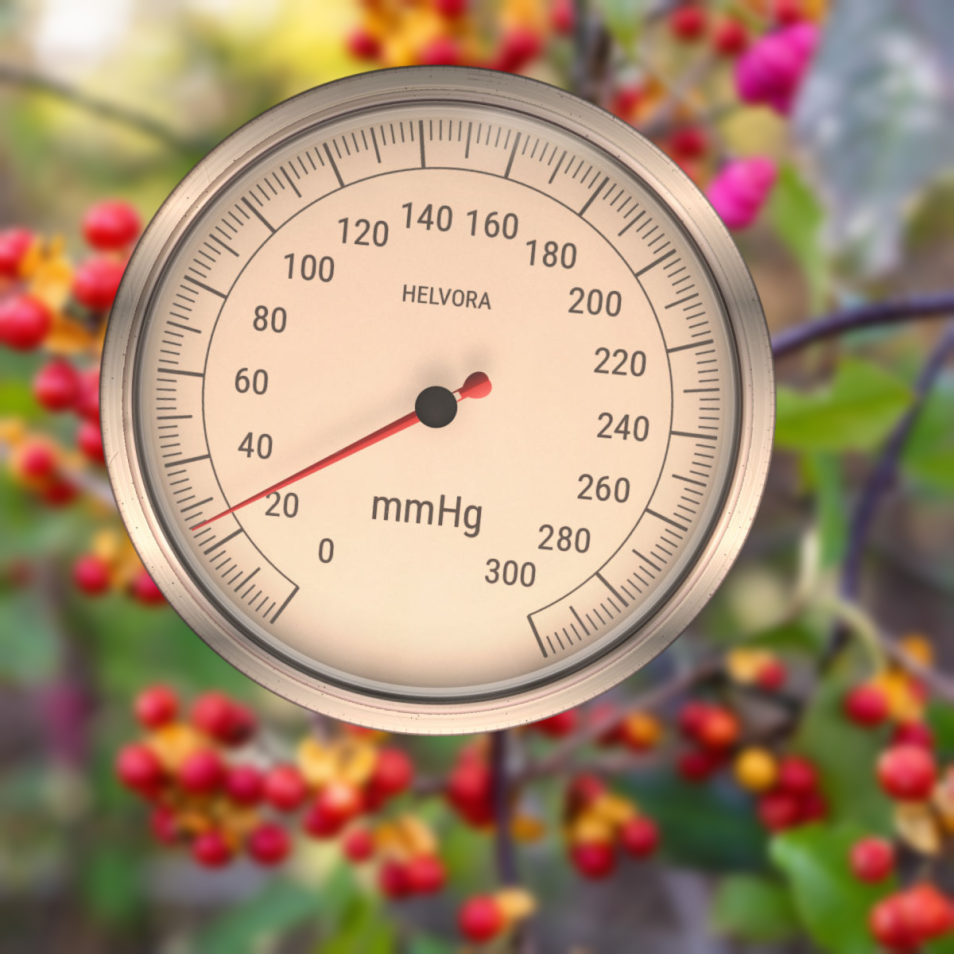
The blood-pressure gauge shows 26 (mmHg)
